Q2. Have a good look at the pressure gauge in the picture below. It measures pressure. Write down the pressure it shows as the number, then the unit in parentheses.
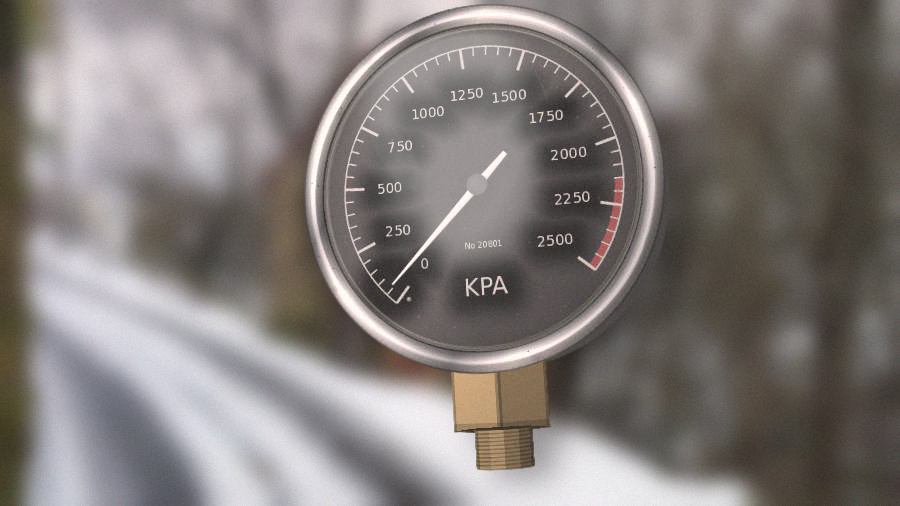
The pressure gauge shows 50 (kPa)
